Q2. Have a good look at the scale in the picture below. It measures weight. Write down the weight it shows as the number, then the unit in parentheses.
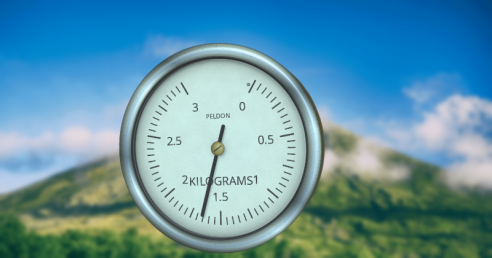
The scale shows 1.65 (kg)
